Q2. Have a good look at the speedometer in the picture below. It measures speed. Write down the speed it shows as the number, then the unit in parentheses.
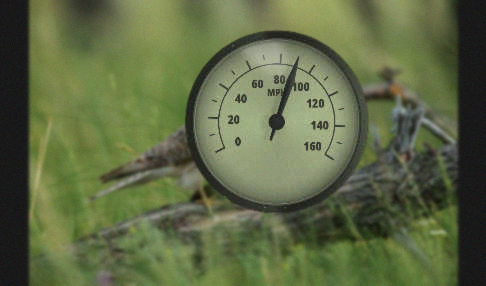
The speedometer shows 90 (mph)
